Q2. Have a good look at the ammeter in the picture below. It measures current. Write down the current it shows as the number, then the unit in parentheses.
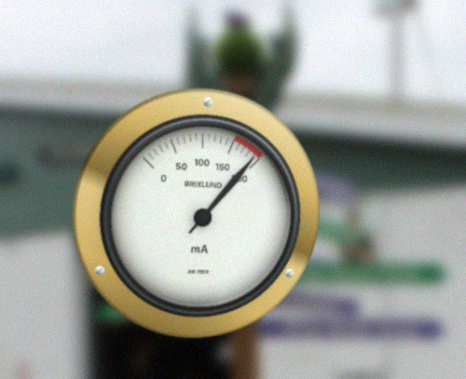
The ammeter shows 190 (mA)
